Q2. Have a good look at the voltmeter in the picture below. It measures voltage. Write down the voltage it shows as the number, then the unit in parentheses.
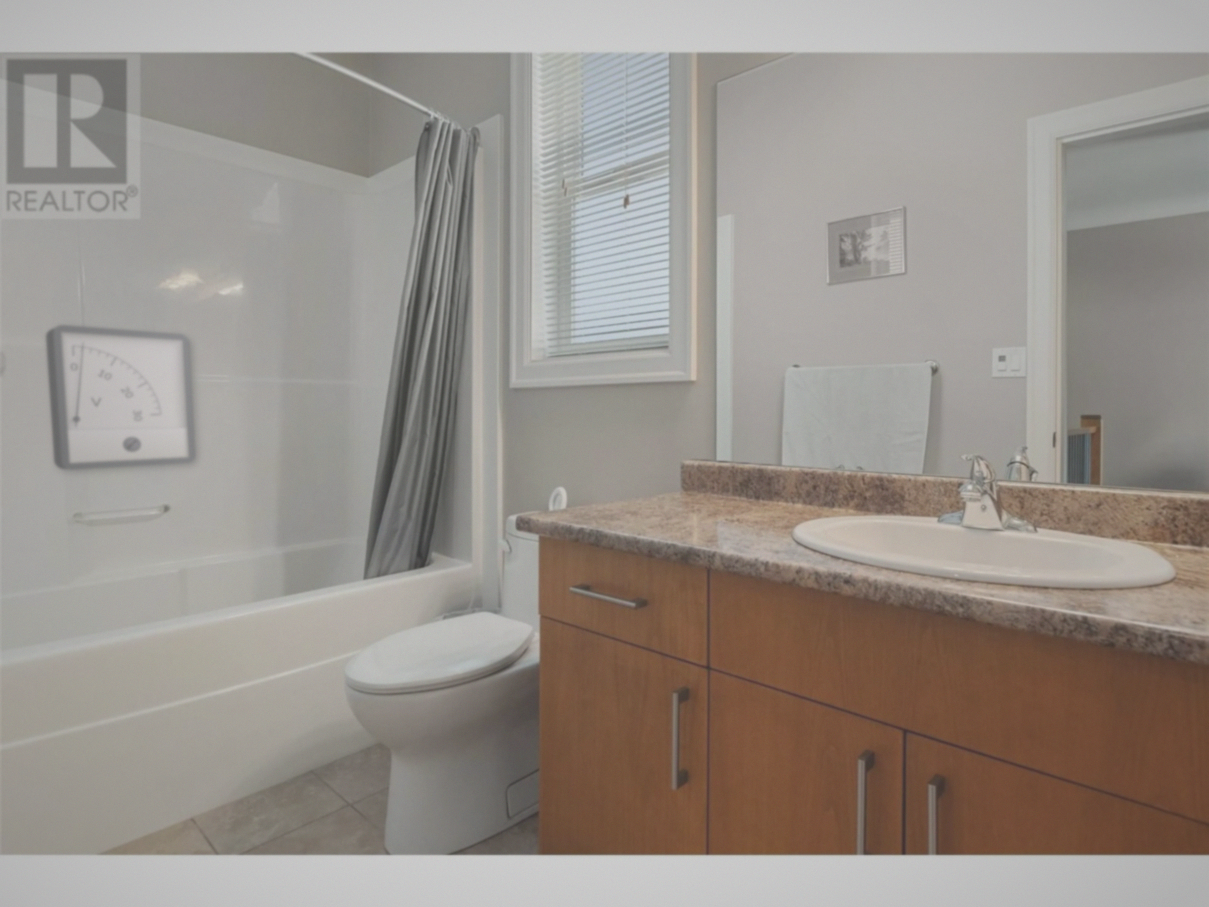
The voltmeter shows 2 (V)
